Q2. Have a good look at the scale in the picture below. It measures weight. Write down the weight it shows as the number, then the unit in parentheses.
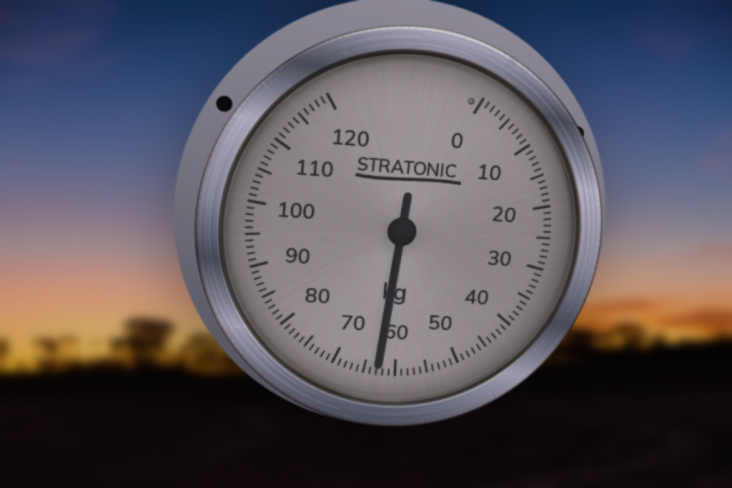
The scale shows 63 (kg)
